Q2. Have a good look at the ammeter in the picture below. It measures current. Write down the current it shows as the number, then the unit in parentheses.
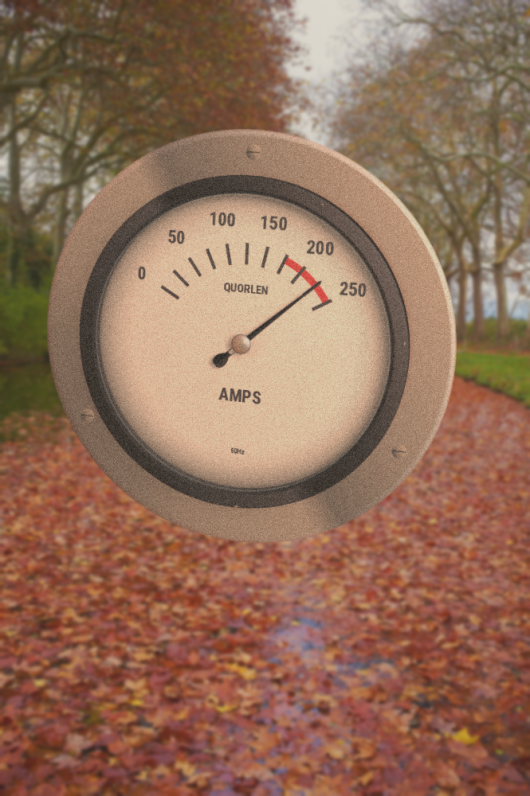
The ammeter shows 225 (A)
